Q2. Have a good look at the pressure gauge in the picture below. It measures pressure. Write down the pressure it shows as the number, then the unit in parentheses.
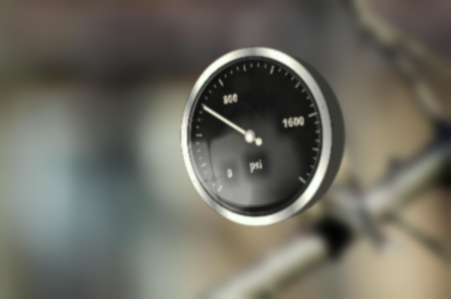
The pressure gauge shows 600 (psi)
